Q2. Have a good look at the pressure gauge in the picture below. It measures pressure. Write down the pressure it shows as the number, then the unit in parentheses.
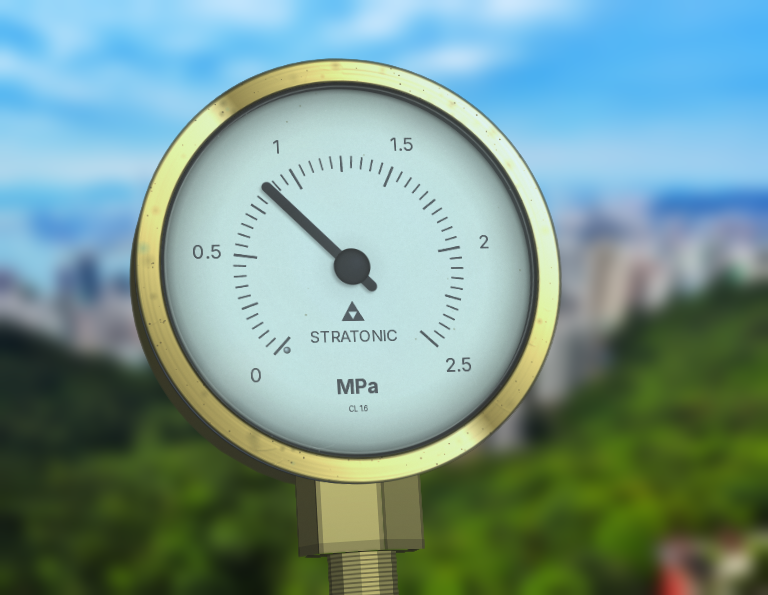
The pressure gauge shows 0.85 (MPa)
